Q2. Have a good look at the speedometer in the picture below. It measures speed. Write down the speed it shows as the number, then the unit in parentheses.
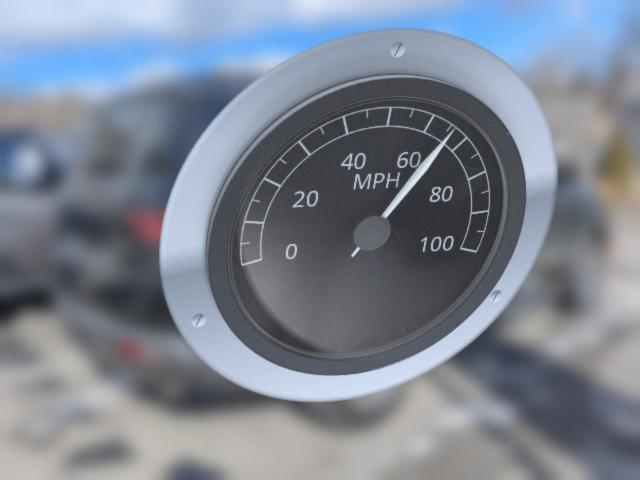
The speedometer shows 65 (mph)
